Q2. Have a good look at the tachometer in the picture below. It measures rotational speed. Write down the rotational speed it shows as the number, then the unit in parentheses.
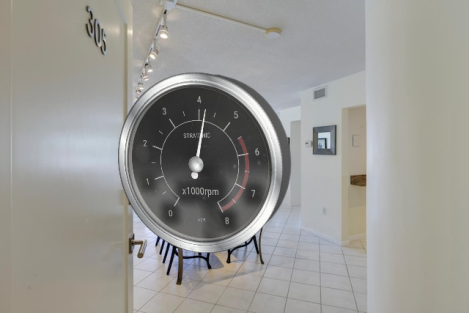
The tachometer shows 4250 (rpm)
